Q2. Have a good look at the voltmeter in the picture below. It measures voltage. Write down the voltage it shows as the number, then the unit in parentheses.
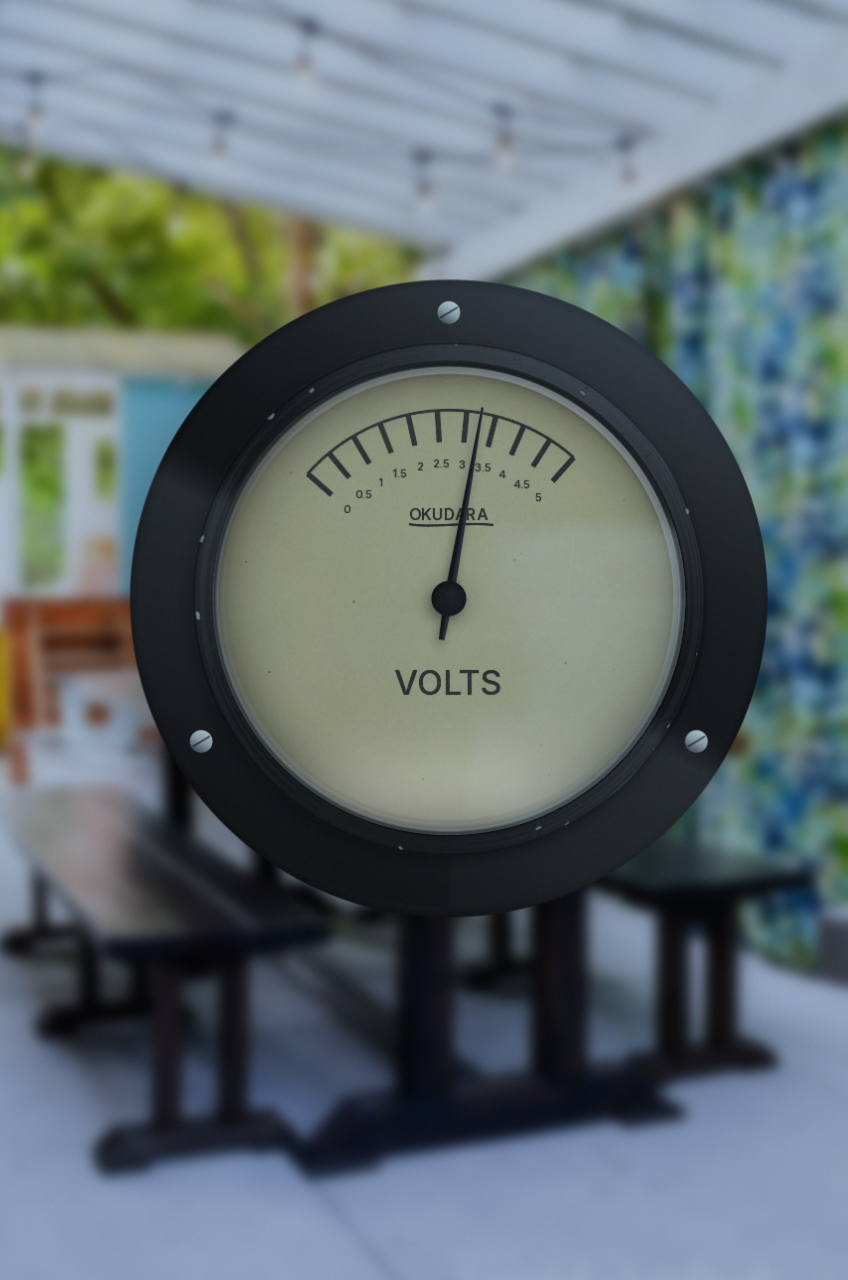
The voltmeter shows 3.25 (V)
